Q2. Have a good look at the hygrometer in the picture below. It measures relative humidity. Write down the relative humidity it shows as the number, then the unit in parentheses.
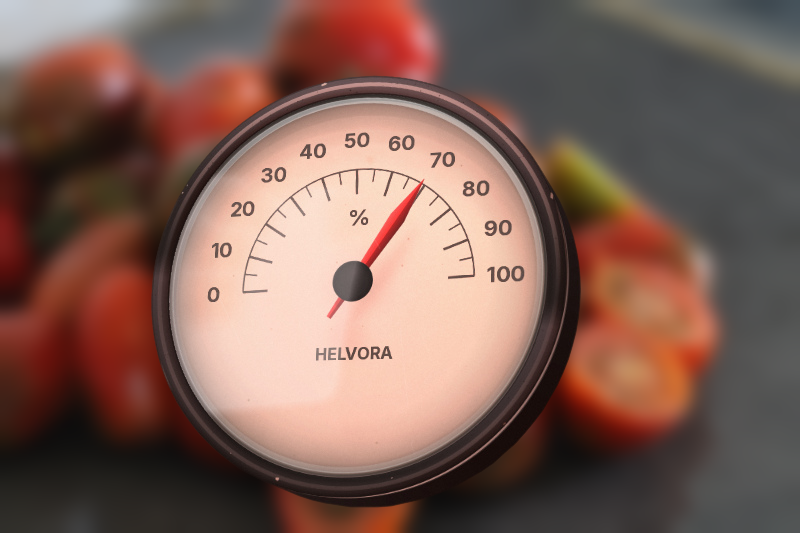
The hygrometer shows 70 (%)
